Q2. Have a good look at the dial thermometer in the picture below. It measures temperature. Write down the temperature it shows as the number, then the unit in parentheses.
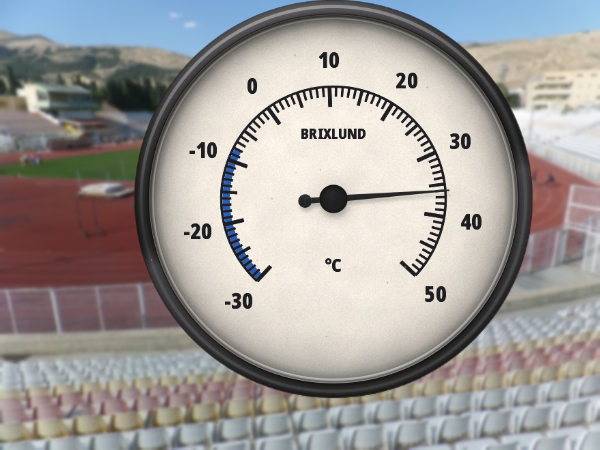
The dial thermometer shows 36 (°C)
